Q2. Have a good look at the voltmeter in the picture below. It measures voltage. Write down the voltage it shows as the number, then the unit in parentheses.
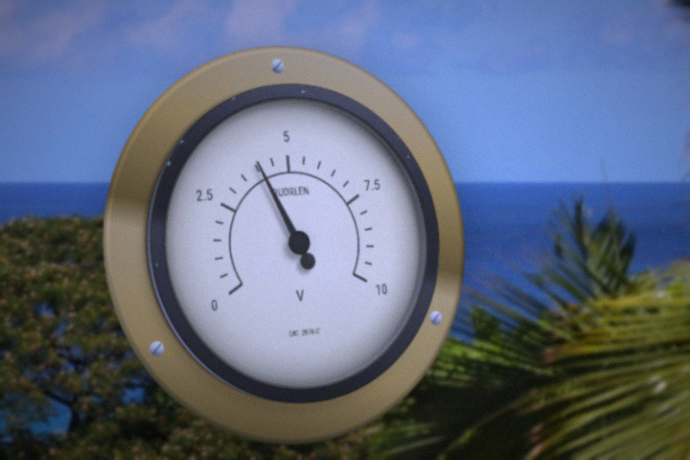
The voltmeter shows 4 (V)
